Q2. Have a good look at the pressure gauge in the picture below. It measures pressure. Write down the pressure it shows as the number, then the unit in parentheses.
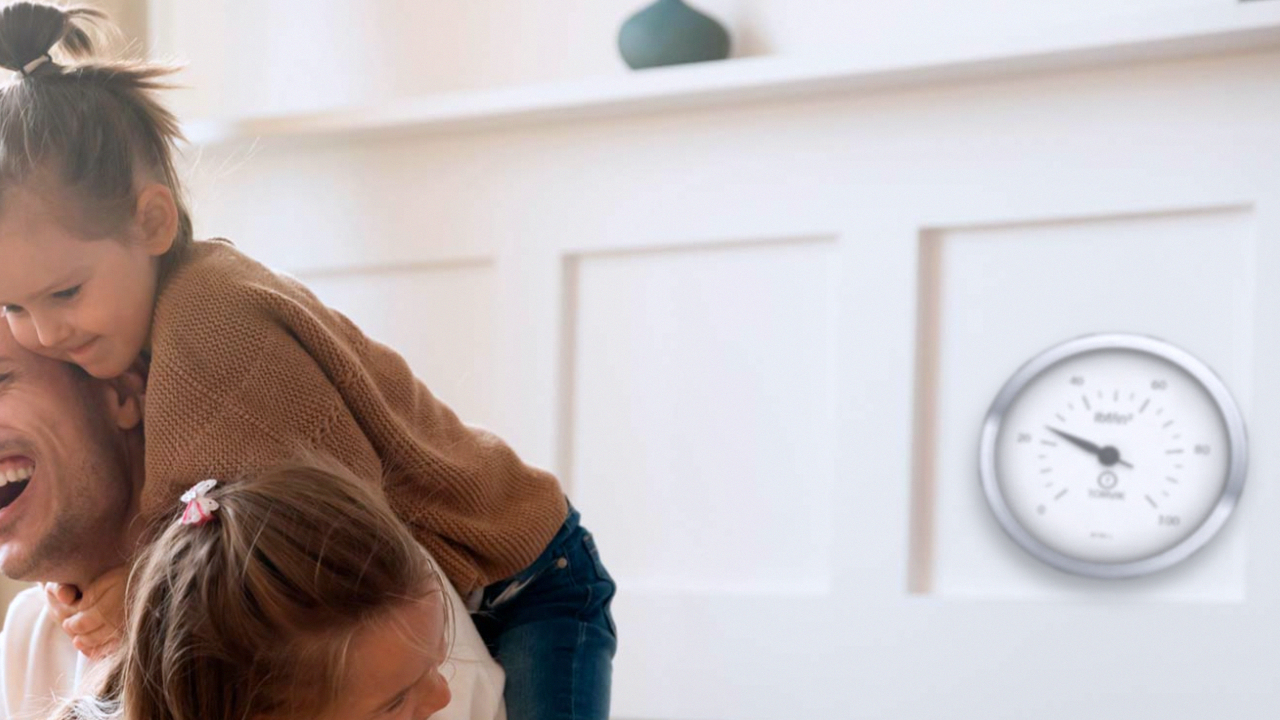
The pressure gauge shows 25 (psi)
